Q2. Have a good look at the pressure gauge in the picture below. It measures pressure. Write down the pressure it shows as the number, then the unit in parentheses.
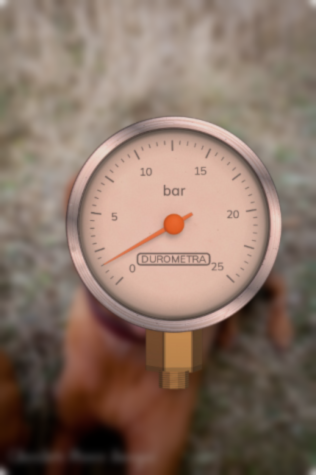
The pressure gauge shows 1.5 (bar)
